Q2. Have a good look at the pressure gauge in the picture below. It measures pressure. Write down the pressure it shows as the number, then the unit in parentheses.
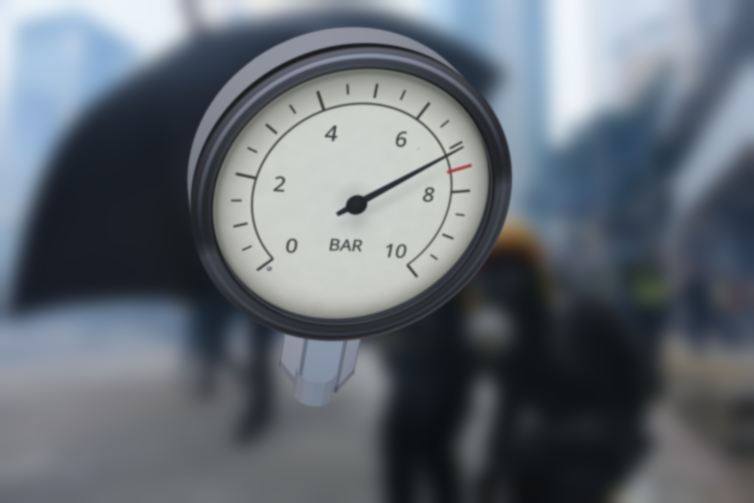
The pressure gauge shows 7 (bar)
